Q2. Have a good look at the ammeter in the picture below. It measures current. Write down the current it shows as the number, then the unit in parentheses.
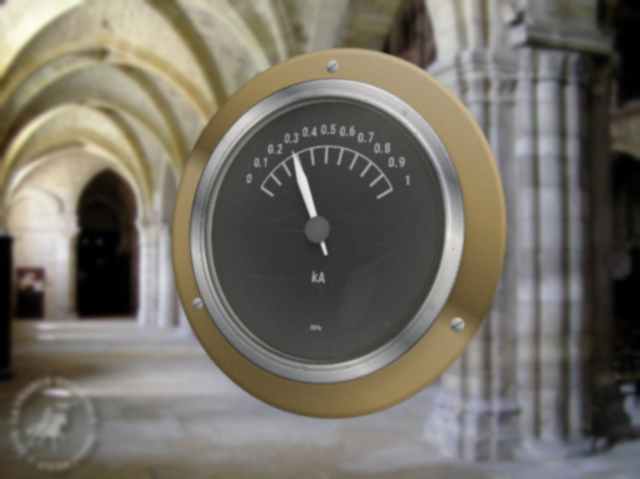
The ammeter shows 0.3 (kA)
